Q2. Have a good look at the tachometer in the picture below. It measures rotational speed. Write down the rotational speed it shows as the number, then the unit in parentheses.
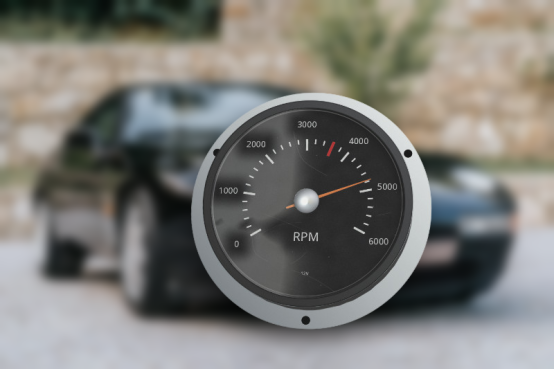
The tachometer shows 4800 (rpm)
